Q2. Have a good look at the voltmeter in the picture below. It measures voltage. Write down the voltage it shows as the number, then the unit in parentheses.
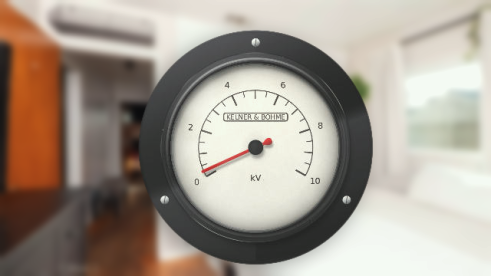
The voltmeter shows 0.25 (kV)
